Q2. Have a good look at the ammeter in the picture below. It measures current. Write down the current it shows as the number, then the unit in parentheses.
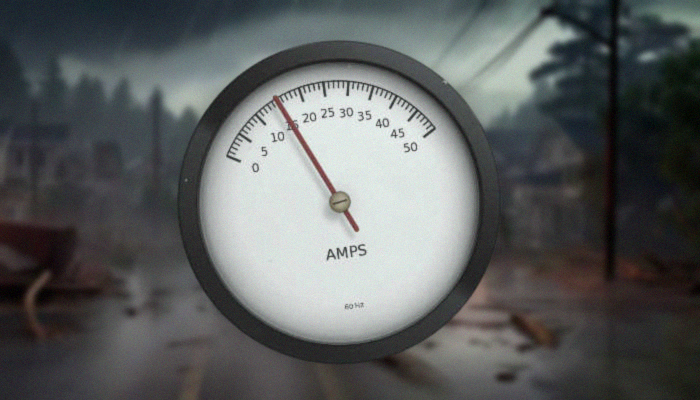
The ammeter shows 15 (A)
